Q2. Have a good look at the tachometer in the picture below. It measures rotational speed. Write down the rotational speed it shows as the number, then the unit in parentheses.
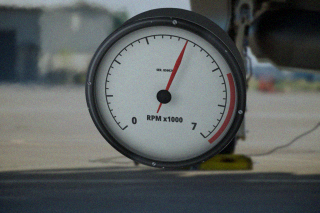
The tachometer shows 4000 (rpm)
